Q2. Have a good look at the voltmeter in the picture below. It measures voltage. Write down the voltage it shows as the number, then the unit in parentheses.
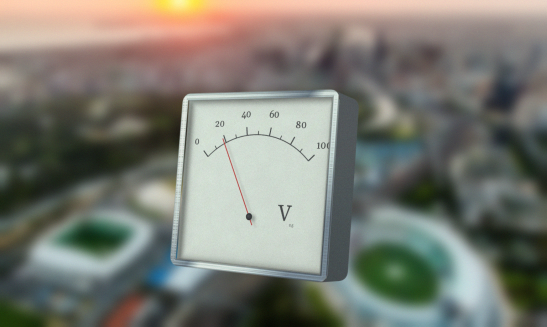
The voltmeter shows 20 (V)
